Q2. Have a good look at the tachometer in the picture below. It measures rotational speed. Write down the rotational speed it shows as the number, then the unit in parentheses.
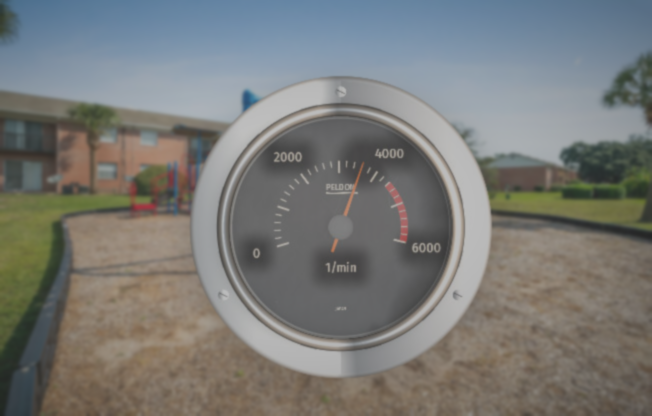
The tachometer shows 3600 (rpm)
